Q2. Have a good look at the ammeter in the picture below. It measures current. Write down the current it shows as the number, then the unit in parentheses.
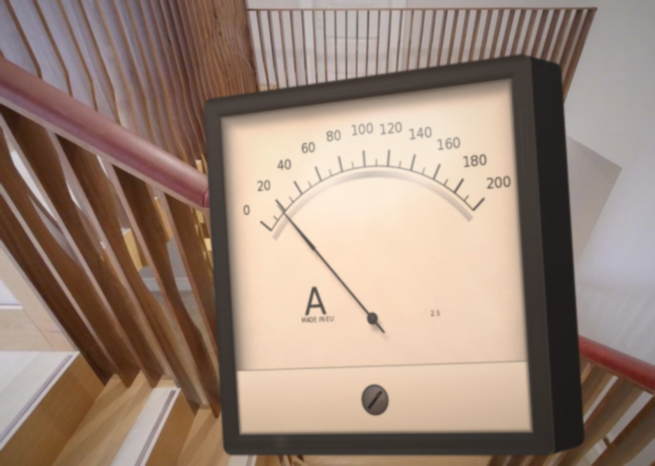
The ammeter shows 20 (A)
